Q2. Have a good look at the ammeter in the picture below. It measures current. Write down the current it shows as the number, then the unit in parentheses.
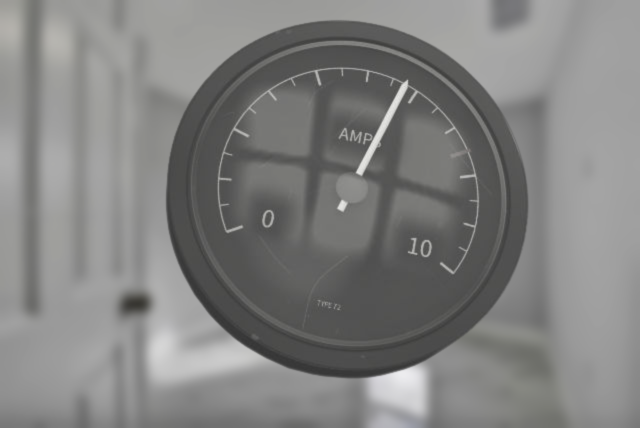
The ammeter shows 5.75 (A)
